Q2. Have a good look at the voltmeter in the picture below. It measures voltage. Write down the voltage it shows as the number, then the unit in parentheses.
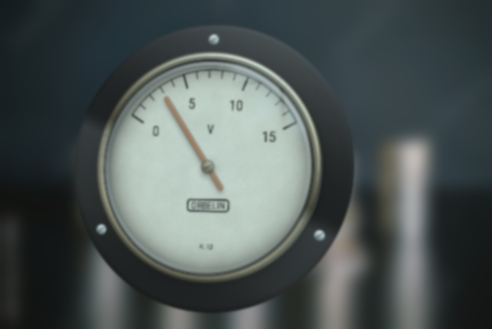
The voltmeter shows 3 (V)
